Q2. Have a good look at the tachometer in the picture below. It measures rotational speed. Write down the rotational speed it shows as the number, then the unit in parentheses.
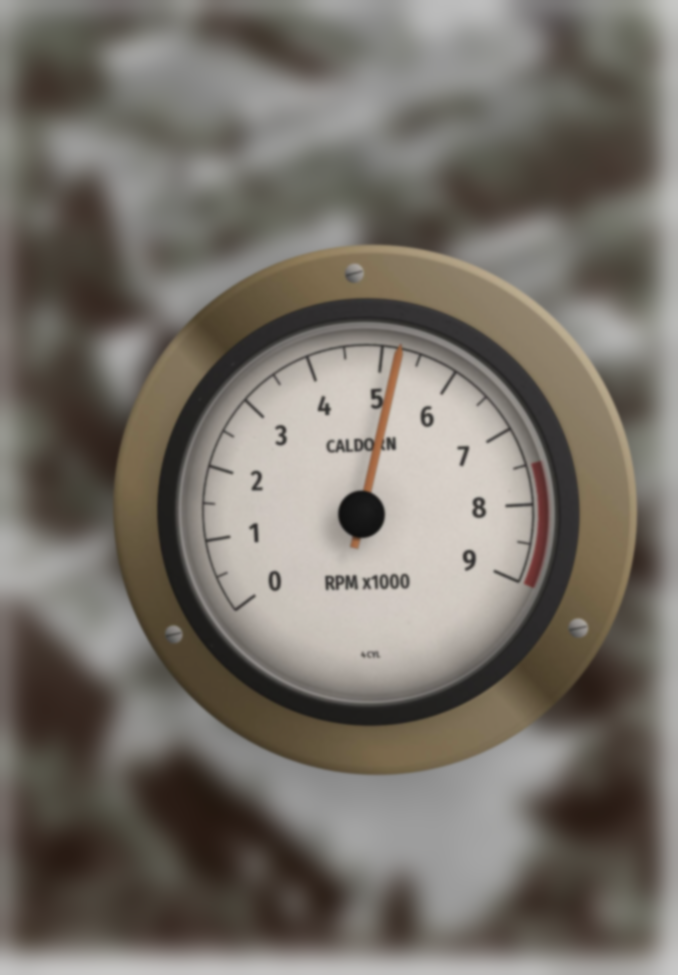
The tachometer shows 5250 (rpm)
